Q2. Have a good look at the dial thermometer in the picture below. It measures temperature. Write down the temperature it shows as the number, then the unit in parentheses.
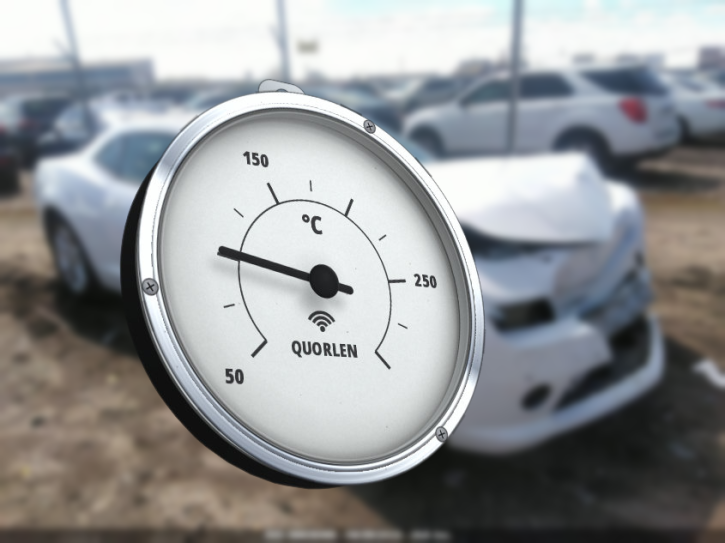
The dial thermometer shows 100 (°C)
